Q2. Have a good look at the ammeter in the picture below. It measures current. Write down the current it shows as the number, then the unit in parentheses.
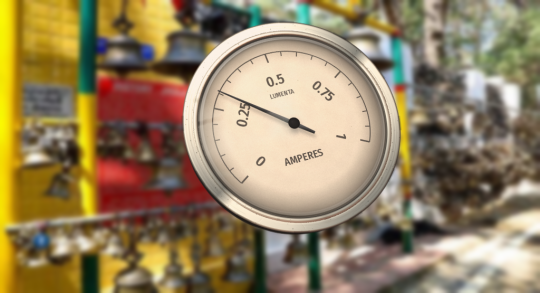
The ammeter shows 0.3 (A)
